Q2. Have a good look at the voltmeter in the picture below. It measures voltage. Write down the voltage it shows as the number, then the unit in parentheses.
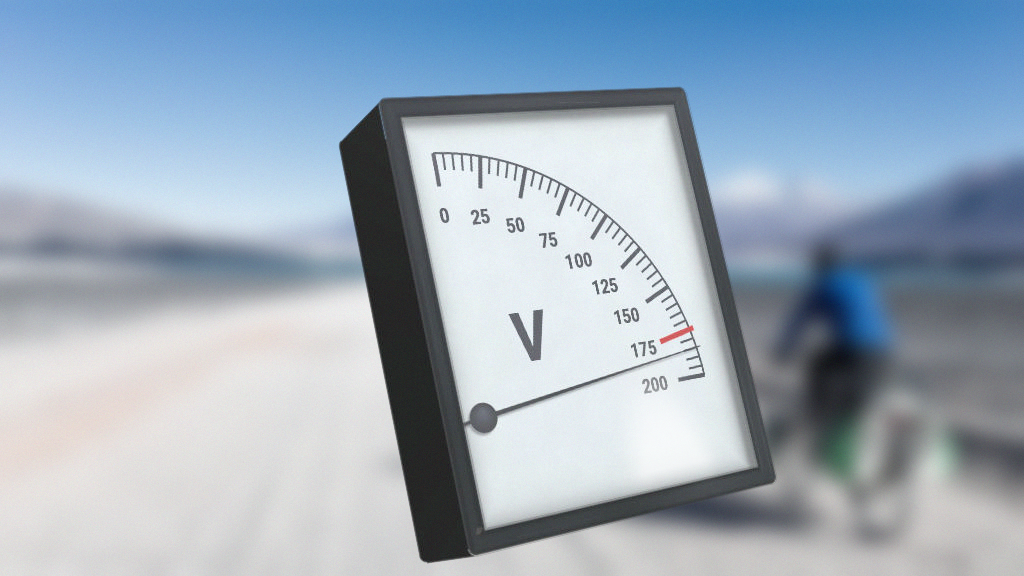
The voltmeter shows 185 (V)
